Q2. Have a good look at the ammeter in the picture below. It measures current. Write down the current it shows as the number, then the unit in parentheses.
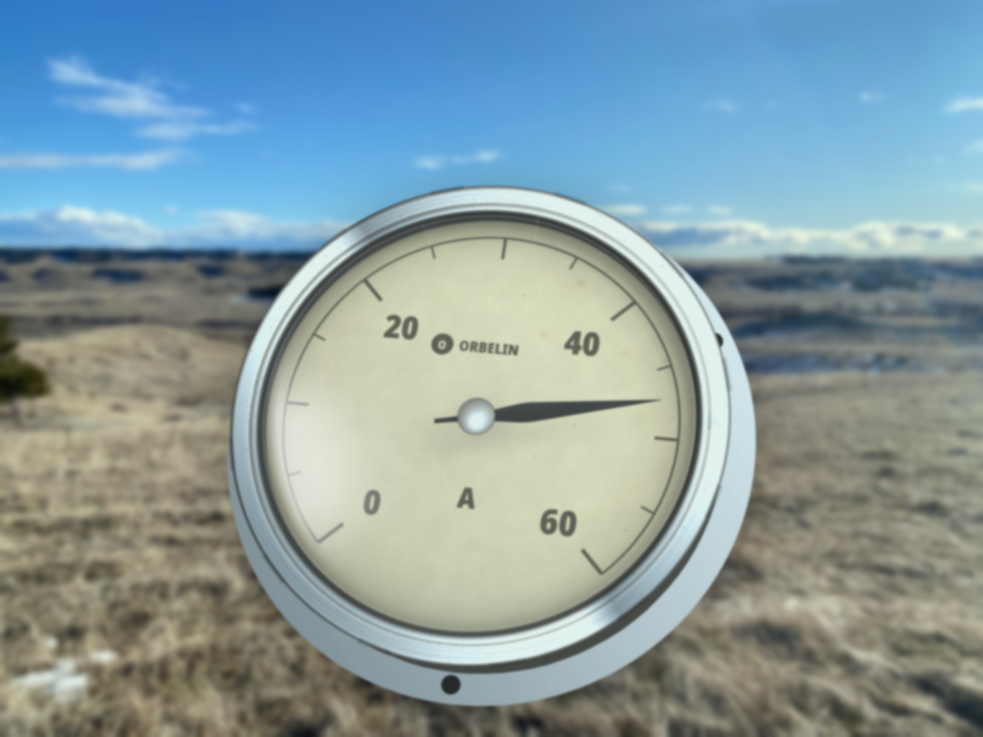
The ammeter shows 47.5 (A)
